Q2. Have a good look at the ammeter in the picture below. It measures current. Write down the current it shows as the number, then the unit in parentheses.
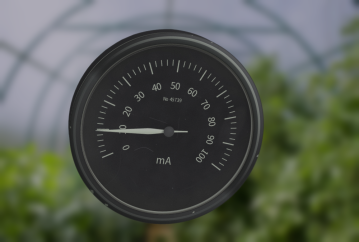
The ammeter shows 10 (mA)
